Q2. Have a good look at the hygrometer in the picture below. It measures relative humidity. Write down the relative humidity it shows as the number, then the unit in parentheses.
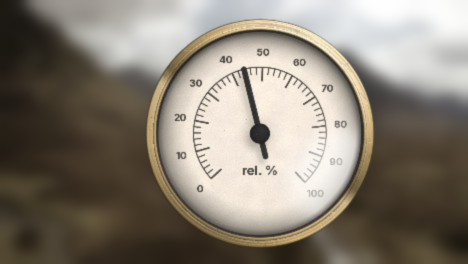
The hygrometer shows 44 (%)
